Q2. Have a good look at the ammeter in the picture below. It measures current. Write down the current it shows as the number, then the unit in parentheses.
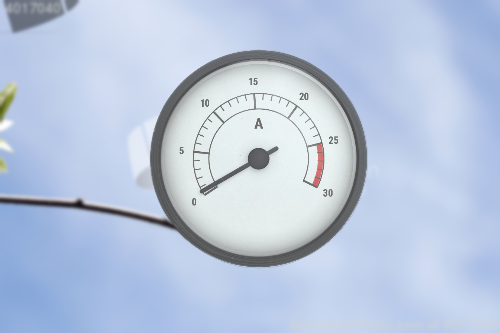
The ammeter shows 0.5 (A)
